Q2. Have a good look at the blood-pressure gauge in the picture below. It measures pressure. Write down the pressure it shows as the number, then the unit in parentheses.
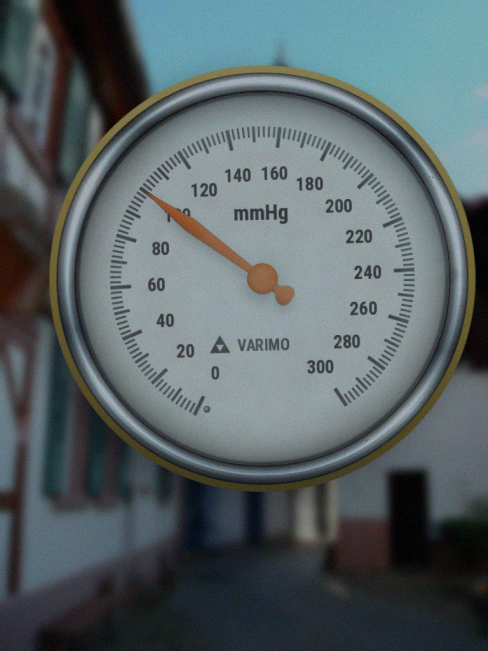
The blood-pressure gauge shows 100 (mmHg)
